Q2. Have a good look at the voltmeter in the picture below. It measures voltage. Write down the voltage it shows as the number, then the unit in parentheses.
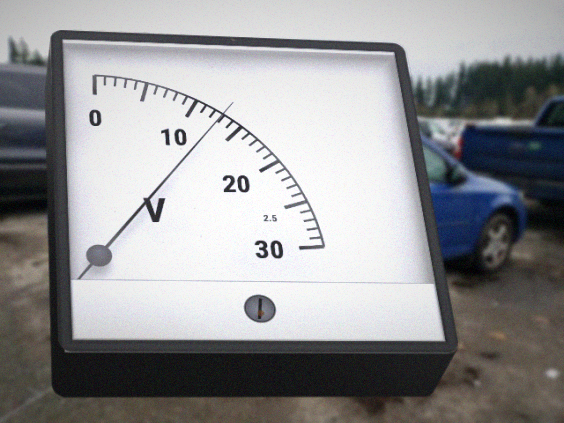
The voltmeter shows 13 (V)
